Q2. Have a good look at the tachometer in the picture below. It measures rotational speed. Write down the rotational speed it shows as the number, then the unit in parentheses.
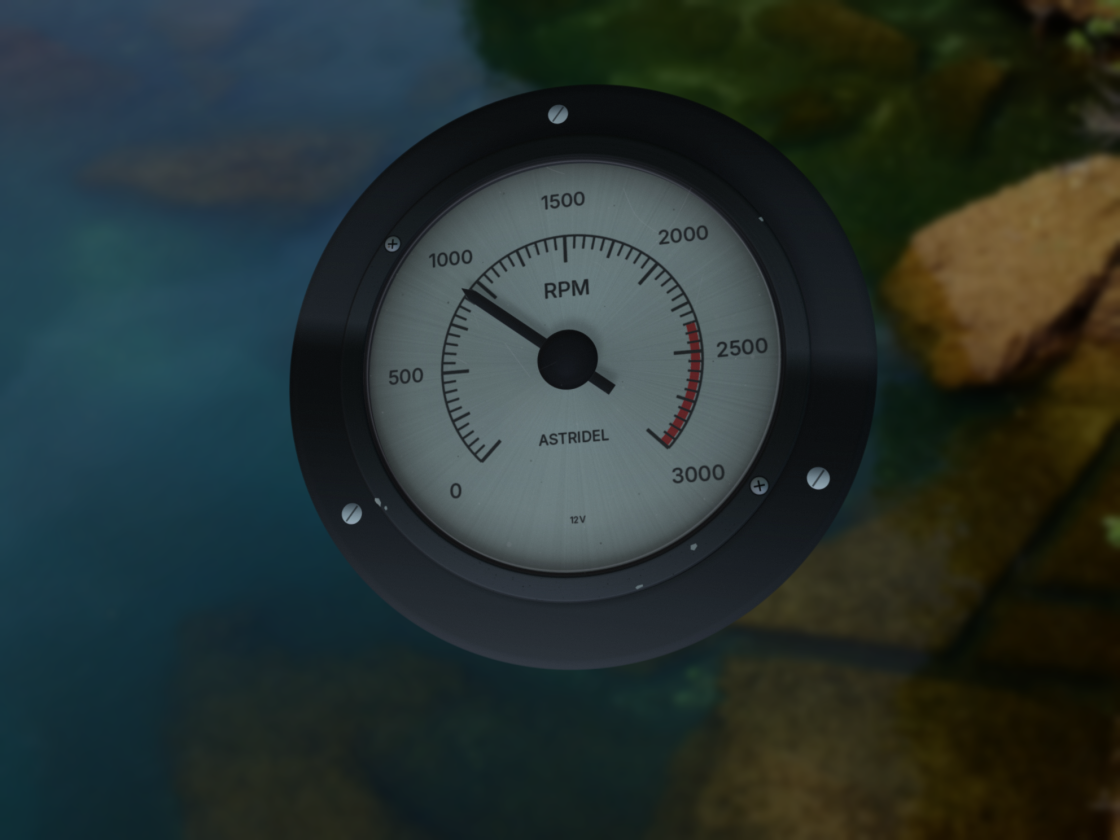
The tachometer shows 925 (rpm)
